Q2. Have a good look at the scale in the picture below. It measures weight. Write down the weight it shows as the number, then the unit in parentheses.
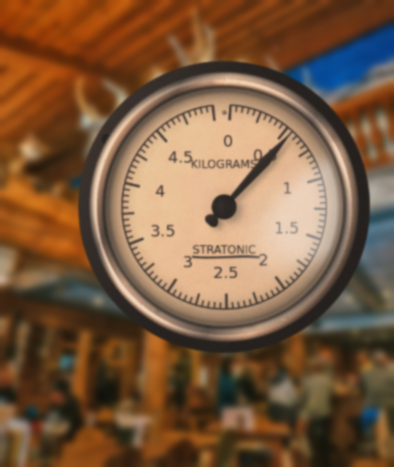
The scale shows 0.55 (kg)
